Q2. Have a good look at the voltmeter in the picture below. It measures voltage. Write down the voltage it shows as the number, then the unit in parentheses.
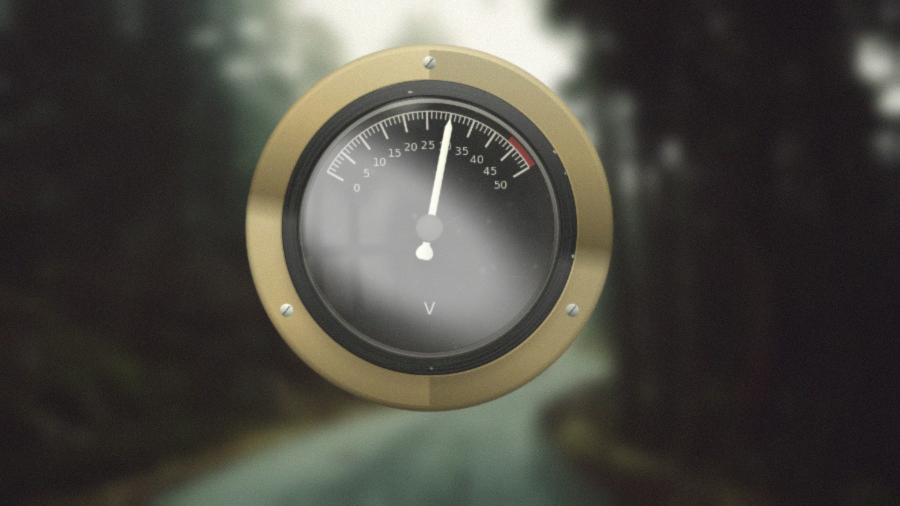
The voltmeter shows 30 (V)
